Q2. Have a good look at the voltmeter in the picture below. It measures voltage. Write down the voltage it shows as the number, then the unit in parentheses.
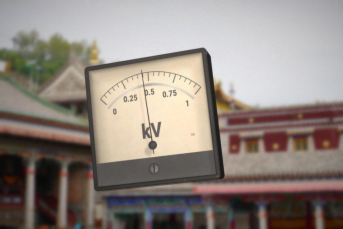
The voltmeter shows 0.45 (kV)
